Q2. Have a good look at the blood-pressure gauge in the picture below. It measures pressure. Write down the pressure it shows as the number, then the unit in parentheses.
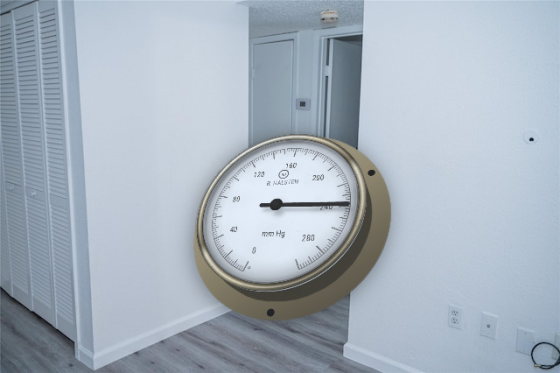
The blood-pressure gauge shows 240 (mmHg)
